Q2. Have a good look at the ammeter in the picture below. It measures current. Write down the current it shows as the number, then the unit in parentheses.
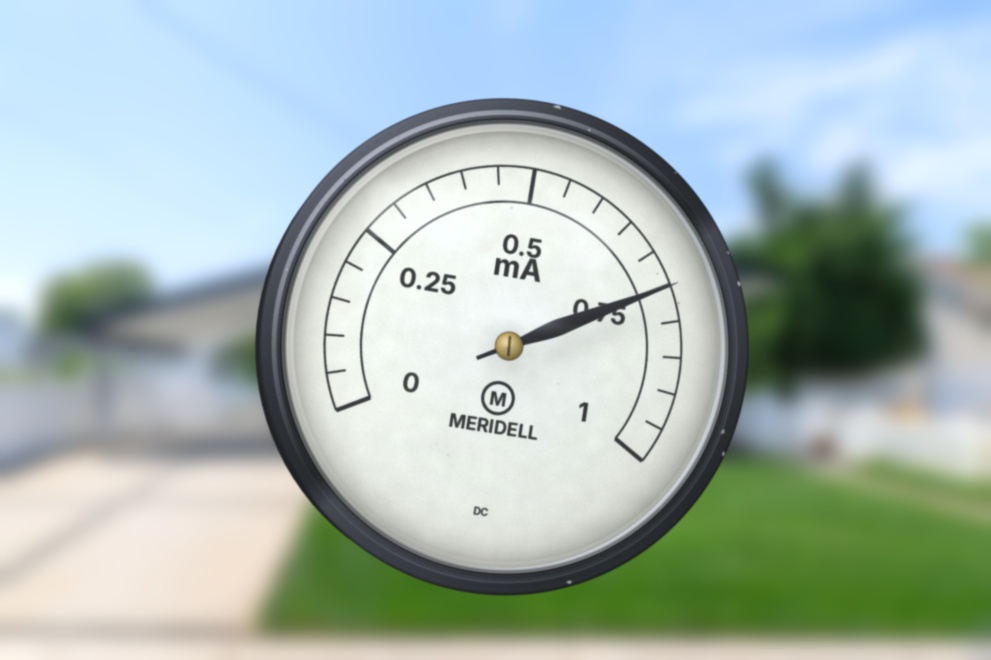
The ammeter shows 0.75 (mA)
